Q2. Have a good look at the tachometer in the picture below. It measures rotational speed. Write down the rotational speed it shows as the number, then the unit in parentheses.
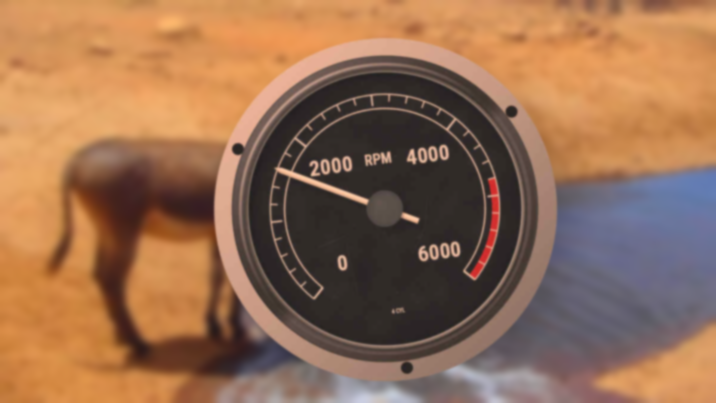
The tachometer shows 1600 (rpm)
